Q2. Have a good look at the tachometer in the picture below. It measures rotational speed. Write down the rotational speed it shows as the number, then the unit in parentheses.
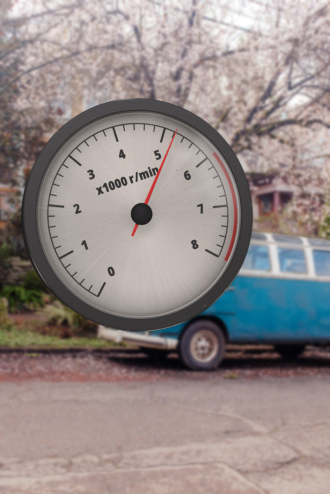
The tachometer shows 5200 (rpm)
